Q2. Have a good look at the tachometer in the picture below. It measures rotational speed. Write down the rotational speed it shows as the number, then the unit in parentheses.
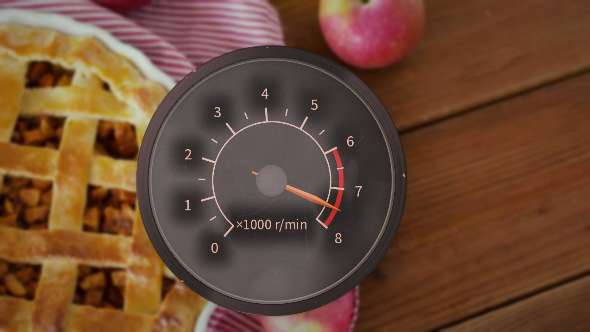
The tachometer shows 7500 (rpm)
